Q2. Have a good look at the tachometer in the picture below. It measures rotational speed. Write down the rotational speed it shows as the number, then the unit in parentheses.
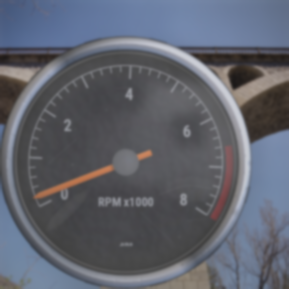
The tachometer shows 200 (rpm)
